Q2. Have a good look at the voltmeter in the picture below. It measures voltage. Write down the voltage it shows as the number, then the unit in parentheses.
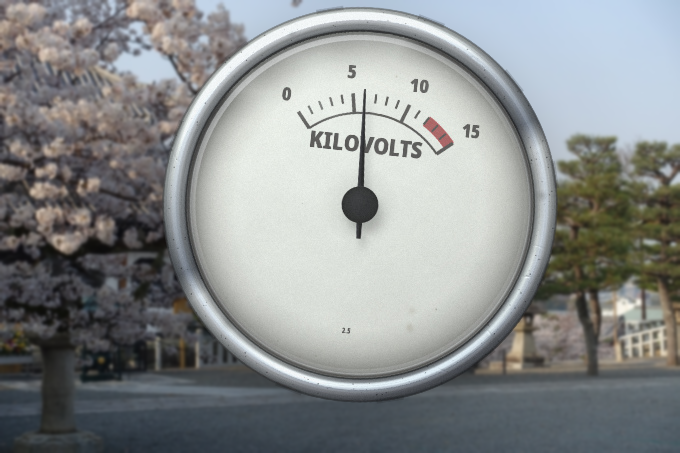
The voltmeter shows 6 (kV)
